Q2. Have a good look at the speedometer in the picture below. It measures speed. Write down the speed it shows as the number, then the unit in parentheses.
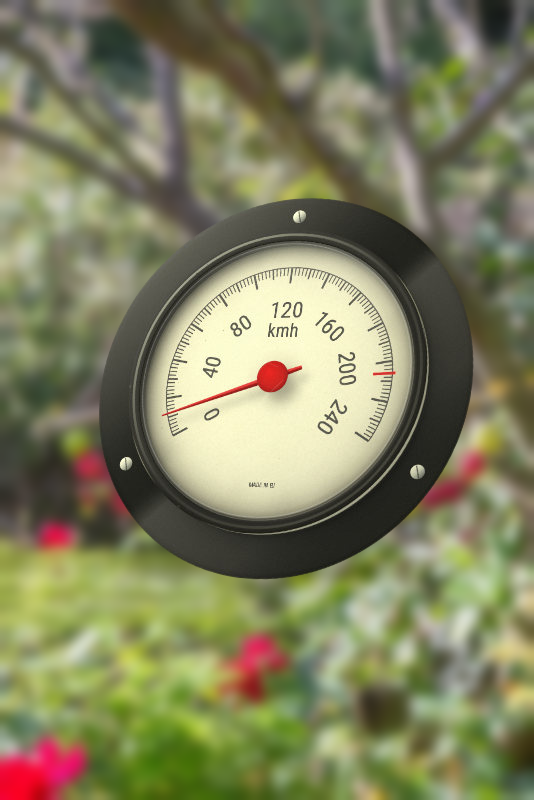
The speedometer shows 10 (km/h)
